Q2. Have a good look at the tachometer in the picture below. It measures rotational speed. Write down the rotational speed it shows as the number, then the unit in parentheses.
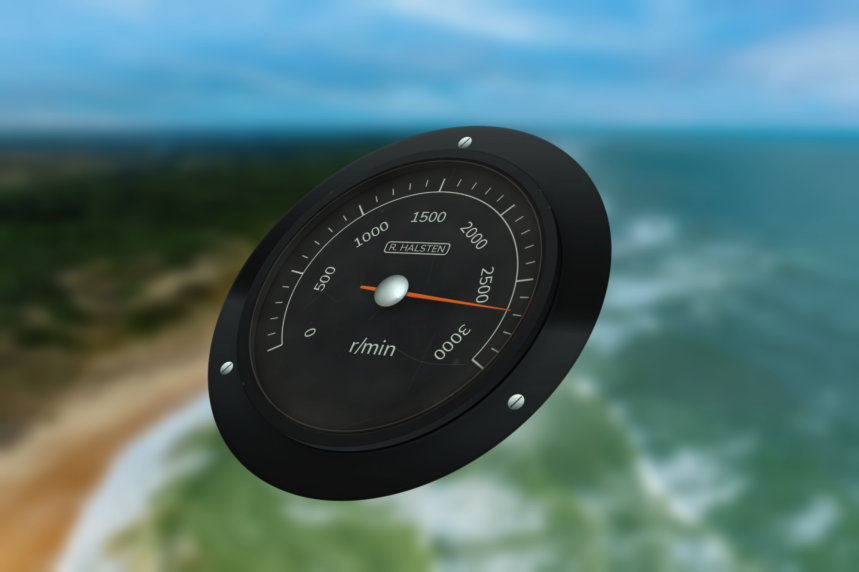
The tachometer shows 2700 (rpm)
